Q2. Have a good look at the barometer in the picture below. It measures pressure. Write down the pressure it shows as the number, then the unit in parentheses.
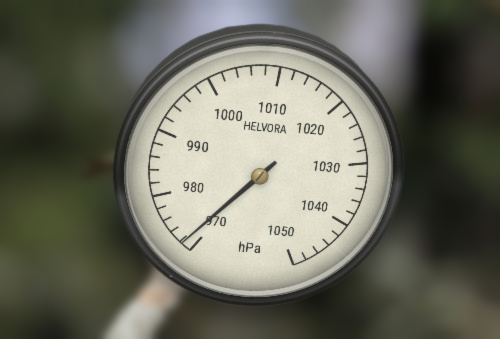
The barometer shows 972 (hPa)
